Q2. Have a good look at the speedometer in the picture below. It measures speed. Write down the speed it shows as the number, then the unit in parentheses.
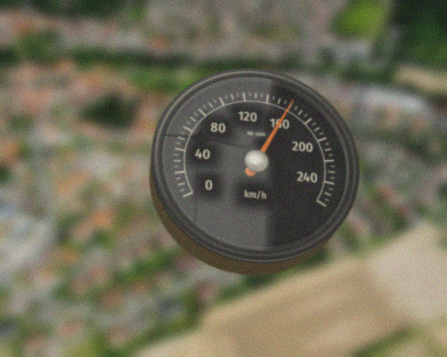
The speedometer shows 160 (km/h)
